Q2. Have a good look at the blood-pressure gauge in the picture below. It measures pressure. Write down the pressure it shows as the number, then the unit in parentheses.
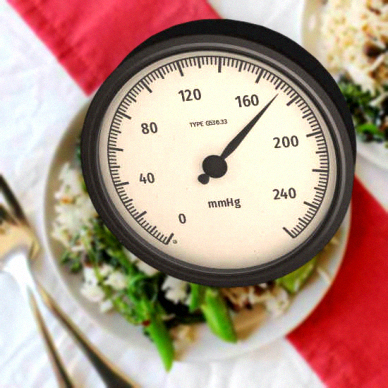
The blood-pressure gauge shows 172 (mmHg)
